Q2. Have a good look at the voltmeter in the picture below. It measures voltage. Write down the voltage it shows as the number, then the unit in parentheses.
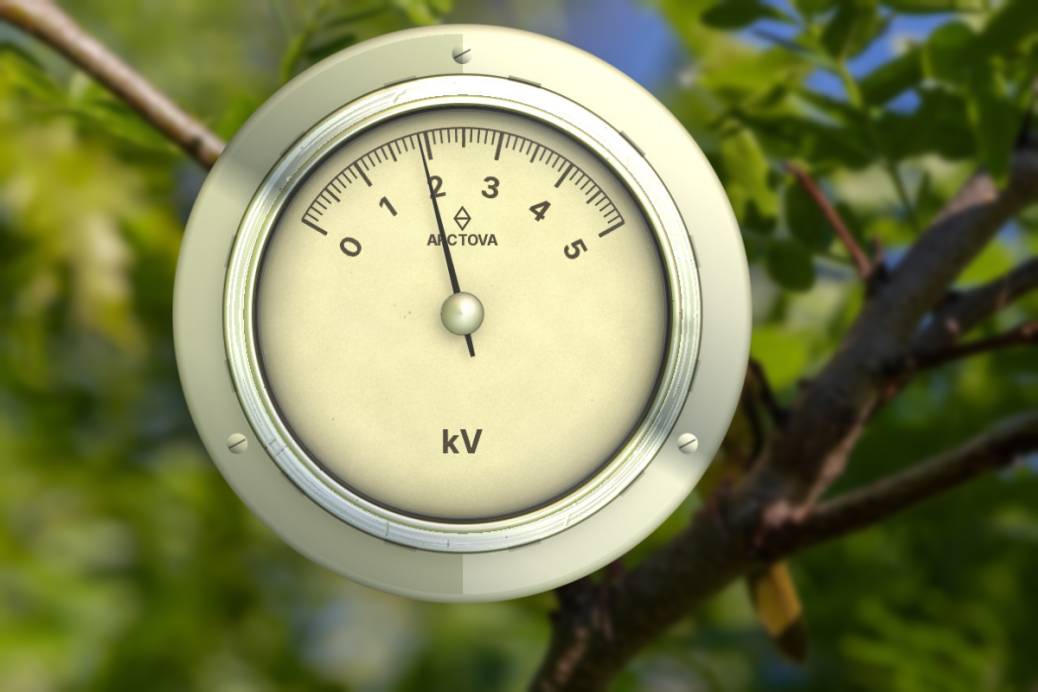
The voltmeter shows 1.9 (kV)
